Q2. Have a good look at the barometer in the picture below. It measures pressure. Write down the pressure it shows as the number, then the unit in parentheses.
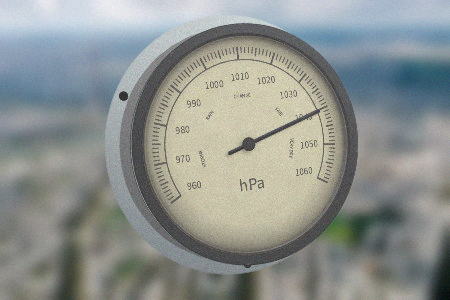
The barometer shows 1040 (hPa)
